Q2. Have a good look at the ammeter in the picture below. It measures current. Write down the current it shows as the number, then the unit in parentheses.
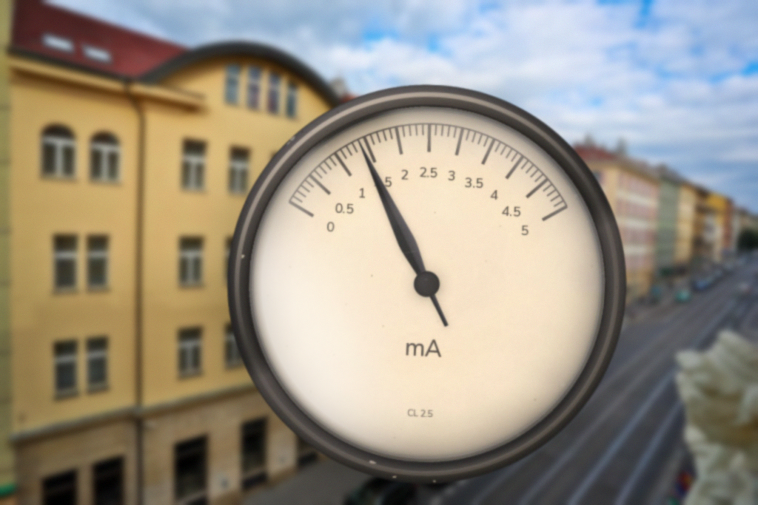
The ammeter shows 1.4 (mA)
